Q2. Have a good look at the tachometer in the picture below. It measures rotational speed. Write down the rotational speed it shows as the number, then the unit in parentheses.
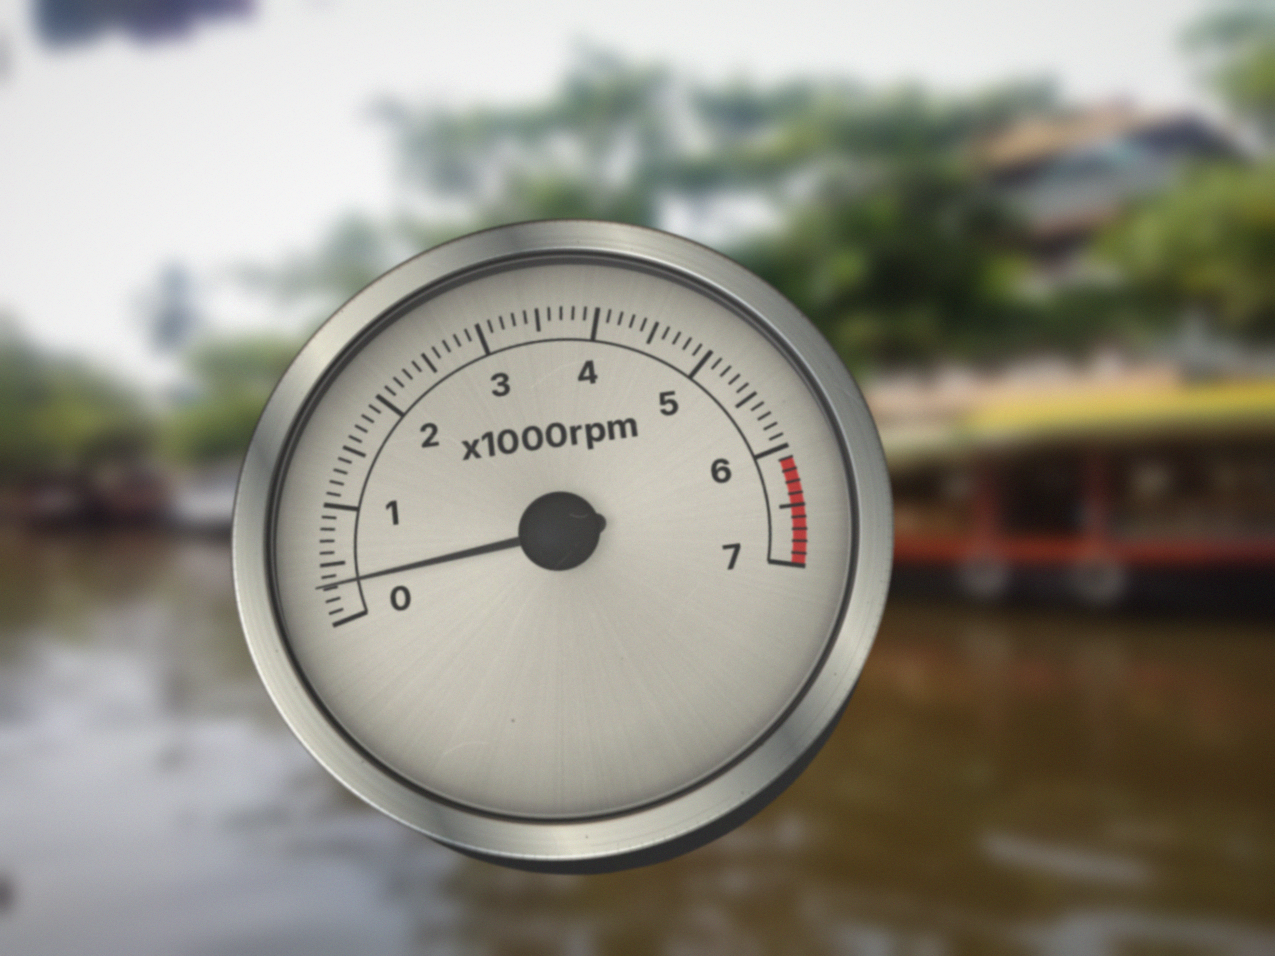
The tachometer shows 300 (rpm)
